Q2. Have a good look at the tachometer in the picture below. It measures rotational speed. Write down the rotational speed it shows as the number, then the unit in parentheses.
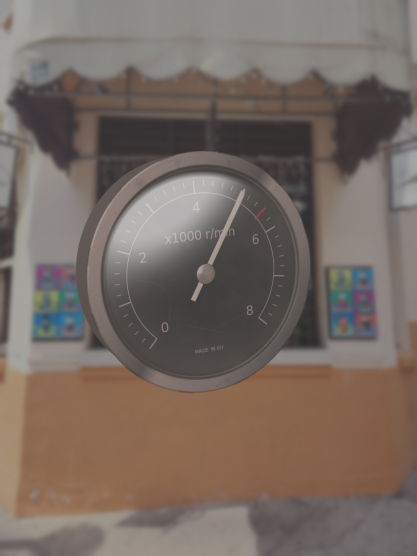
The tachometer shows 5000 (rpm)
